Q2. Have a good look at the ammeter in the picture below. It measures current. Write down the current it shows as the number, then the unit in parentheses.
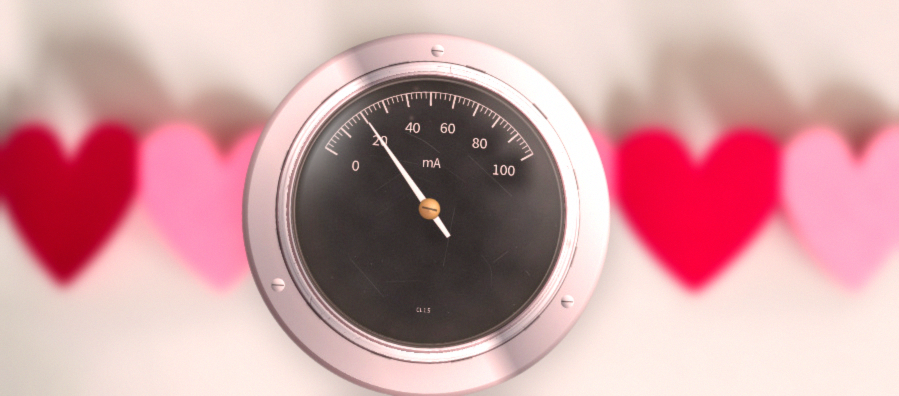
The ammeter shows 20 (mA)
